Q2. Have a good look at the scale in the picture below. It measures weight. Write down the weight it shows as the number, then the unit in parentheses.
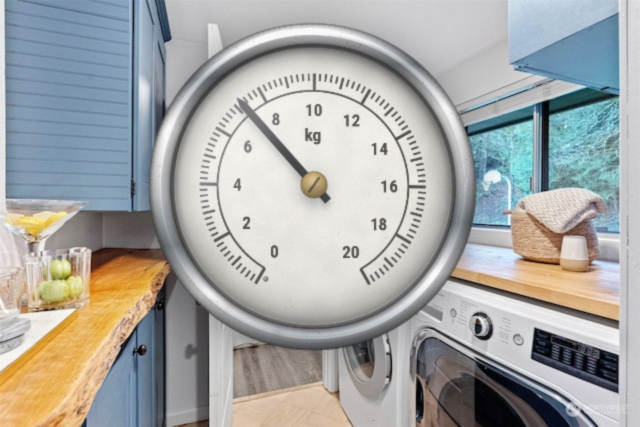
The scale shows 7.2 (kg)
